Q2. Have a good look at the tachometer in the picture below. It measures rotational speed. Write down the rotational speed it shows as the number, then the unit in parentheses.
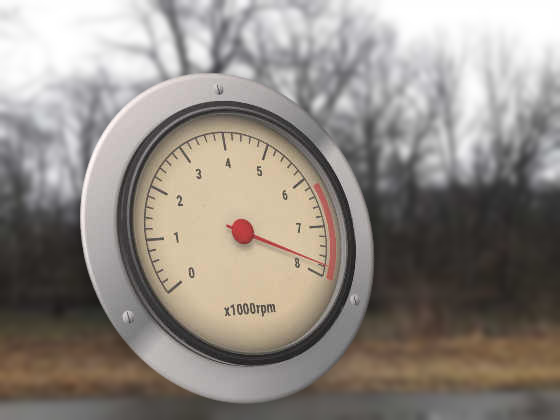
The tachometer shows 7800 (rpm)
